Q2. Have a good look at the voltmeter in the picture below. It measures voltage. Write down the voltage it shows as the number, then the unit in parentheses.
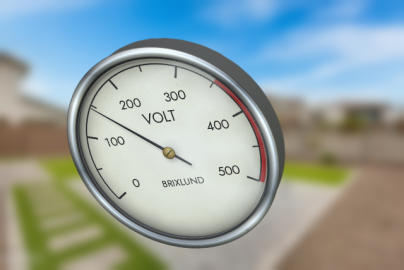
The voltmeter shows 150 (V)
